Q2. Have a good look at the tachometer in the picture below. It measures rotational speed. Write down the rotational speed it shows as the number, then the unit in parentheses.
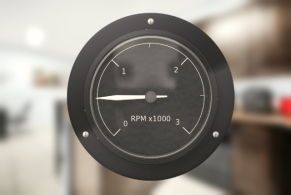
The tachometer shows 500 (rpm)
